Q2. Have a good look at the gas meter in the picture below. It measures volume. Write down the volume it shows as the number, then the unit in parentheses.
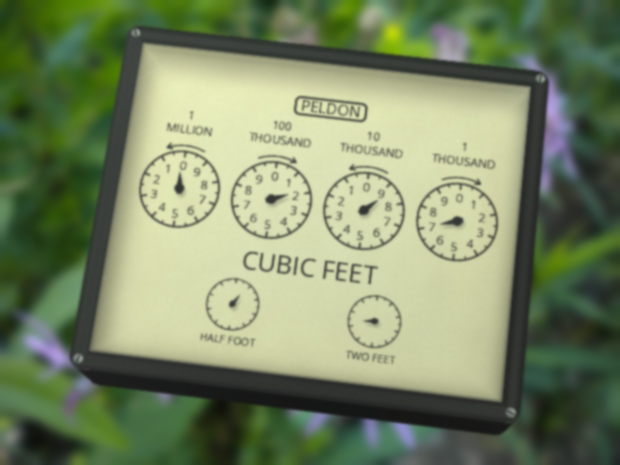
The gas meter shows 18700 (ft³)
